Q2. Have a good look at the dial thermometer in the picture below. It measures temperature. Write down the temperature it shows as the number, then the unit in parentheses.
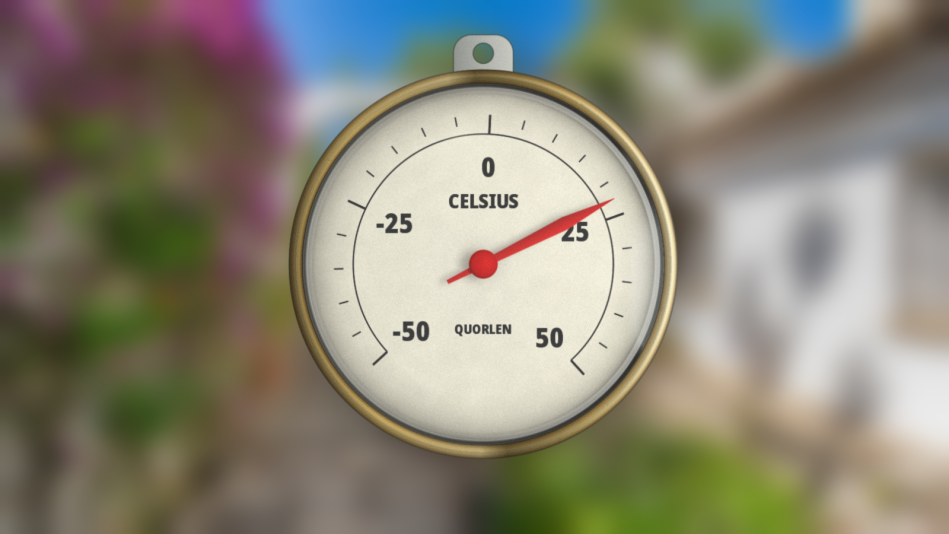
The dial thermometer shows 22.5 (°C)
